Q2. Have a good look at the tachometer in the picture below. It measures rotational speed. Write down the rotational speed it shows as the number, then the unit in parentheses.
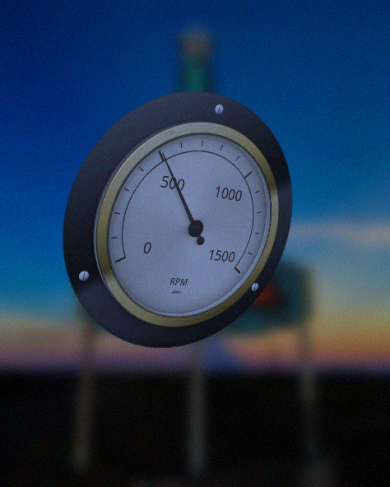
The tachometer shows 500 (rpm)
